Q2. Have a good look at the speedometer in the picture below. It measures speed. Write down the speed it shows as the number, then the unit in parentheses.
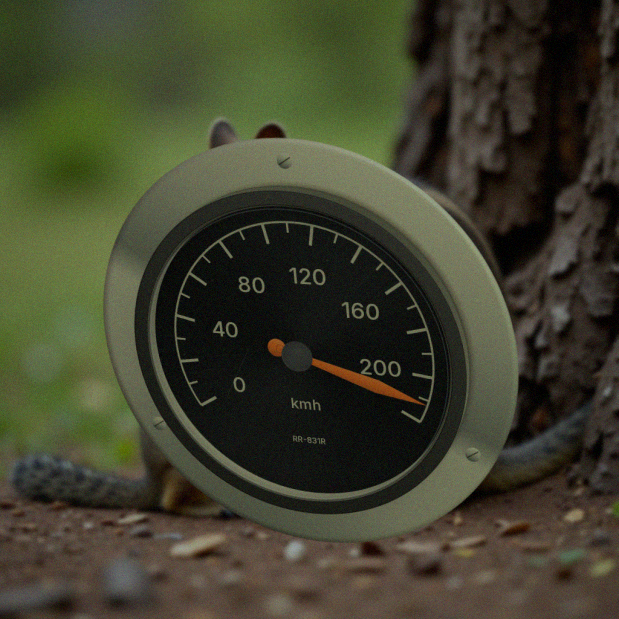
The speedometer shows 210 (km/h)
